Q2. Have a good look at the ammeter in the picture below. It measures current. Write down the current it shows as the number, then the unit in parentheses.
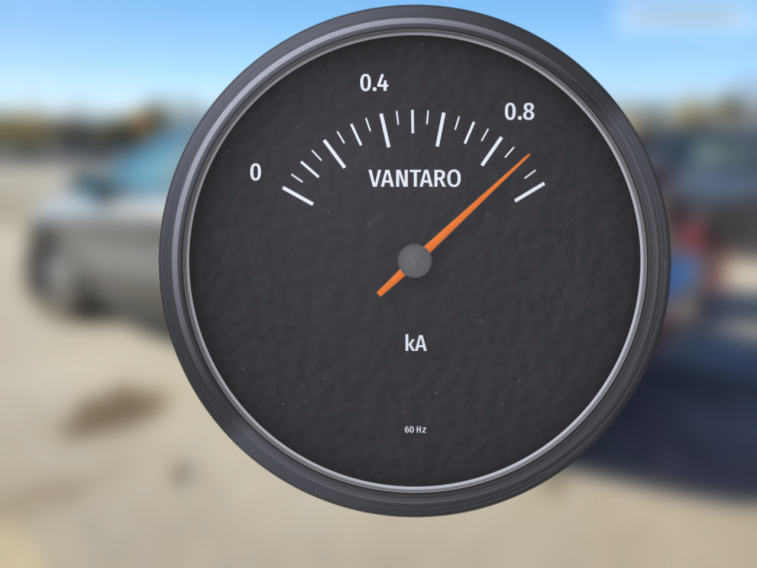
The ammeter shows 0.9 (kA)
